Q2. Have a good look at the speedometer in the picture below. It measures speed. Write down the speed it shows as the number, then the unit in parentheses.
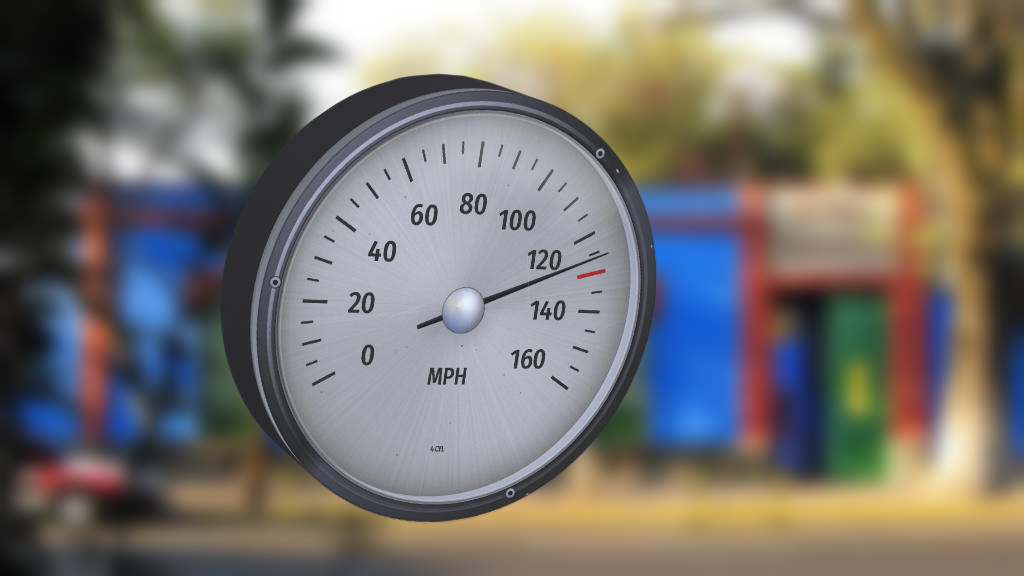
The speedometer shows 125 (mph)
